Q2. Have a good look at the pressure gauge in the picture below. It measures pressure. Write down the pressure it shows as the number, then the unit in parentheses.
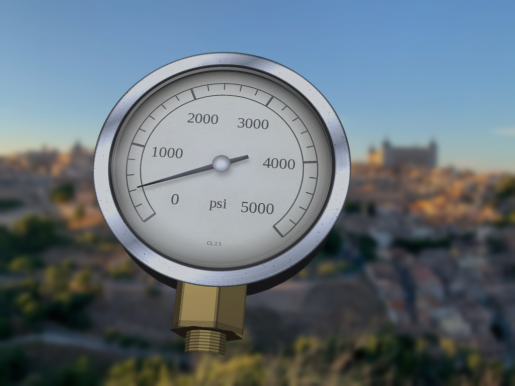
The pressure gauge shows 400 (psi)
